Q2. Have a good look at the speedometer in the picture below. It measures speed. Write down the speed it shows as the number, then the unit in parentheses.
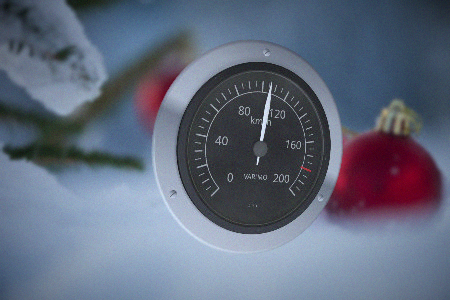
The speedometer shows 105 (km/h)
